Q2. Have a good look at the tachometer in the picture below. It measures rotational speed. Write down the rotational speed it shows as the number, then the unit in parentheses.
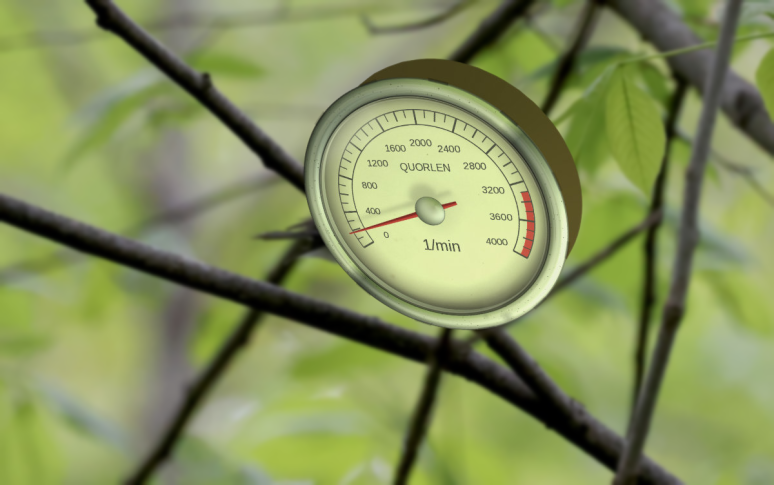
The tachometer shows 200 (rpm)
